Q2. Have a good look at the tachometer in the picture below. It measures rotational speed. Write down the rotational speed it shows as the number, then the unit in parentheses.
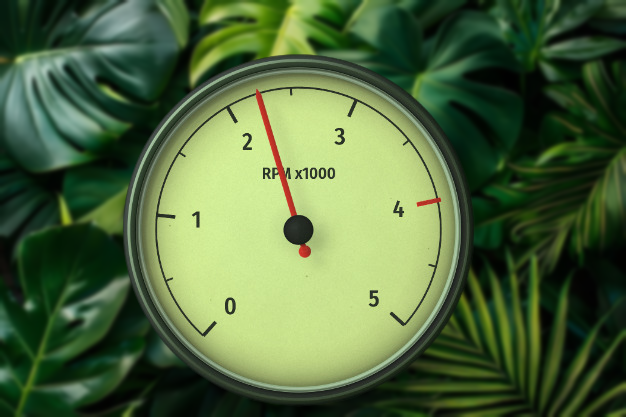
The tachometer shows 2250 (rpm)
